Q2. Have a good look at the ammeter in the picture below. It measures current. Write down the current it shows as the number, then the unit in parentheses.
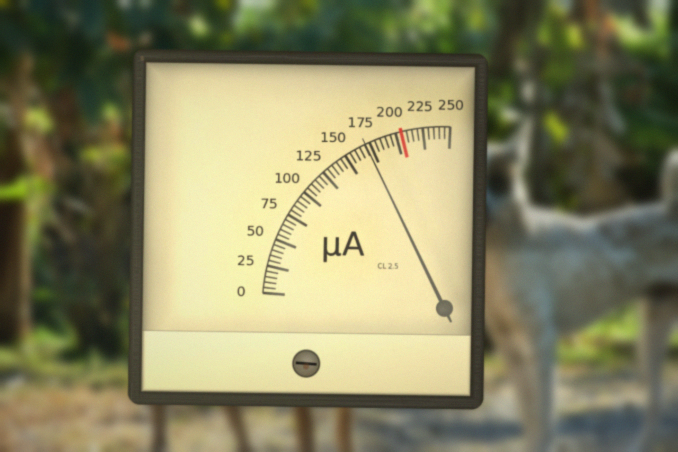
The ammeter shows 170 (µA)
